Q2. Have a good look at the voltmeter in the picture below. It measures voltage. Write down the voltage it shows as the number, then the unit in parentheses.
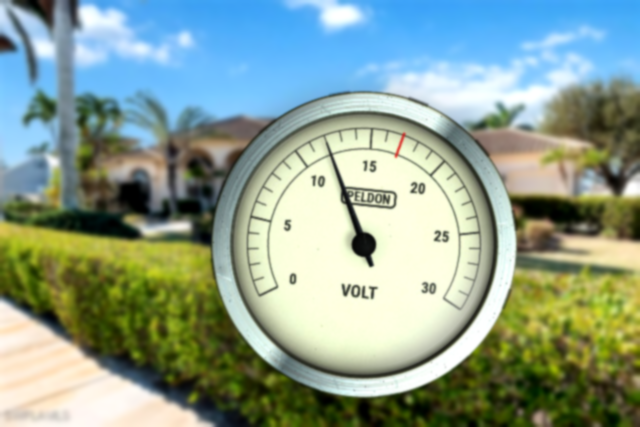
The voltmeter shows 12 (V)
